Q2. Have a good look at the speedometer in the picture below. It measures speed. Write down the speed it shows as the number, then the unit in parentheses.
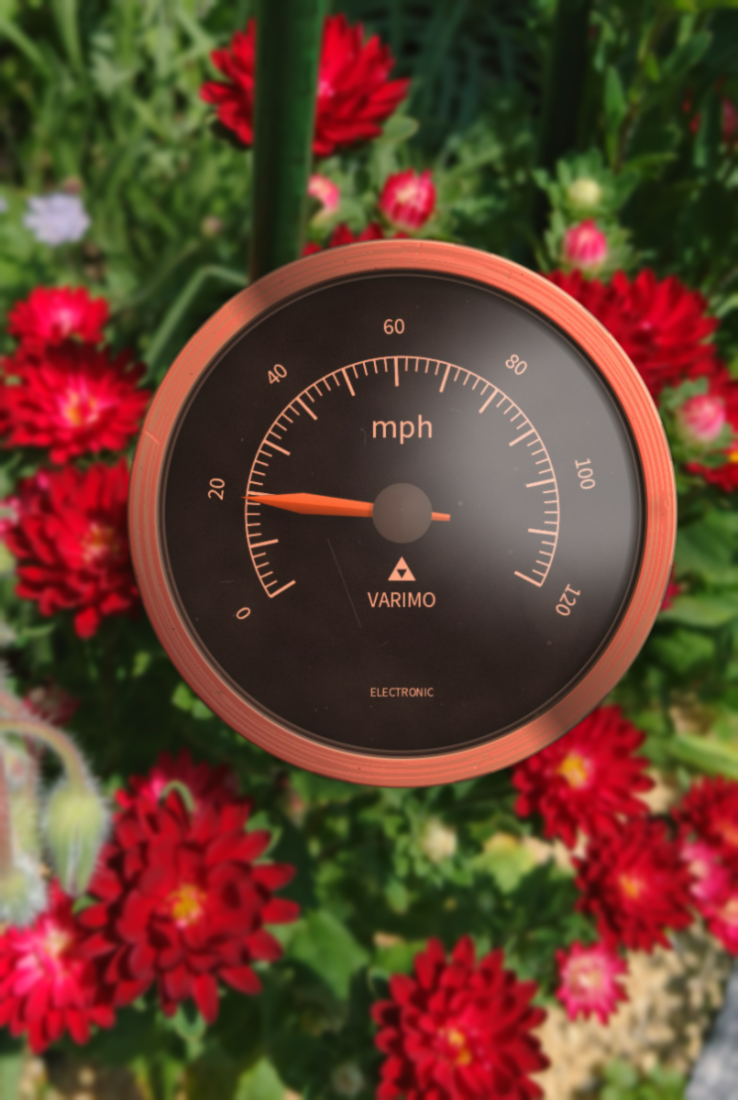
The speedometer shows 19 (mph)
